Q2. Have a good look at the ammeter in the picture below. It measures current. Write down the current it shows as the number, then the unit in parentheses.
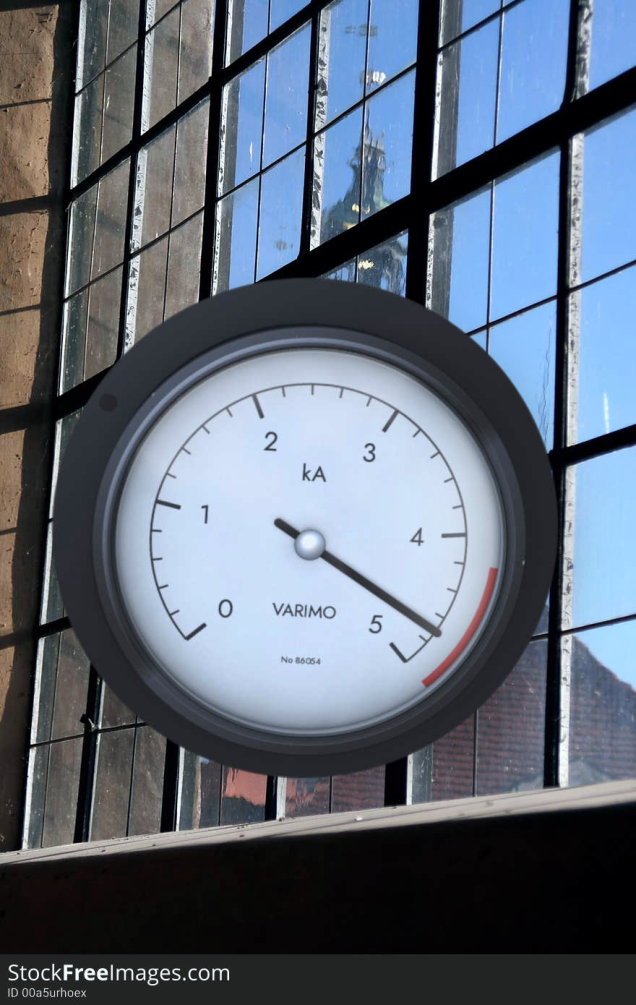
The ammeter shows 4.7 (kA)
